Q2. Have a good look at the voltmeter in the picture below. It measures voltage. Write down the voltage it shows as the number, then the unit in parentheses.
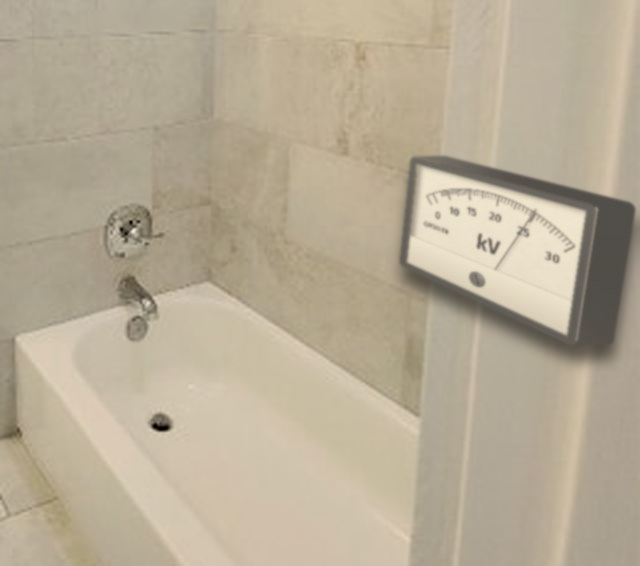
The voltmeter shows 25 (kV)
